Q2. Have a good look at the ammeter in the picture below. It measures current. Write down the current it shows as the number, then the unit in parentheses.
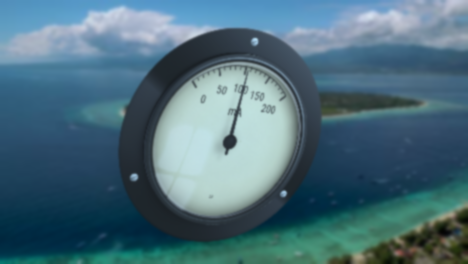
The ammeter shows 100 (mA)
